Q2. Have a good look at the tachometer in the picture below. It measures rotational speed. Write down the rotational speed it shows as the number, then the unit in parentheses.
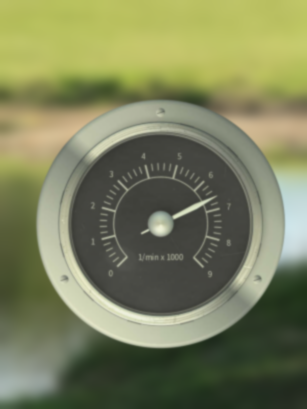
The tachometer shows 6600 (rpm)
